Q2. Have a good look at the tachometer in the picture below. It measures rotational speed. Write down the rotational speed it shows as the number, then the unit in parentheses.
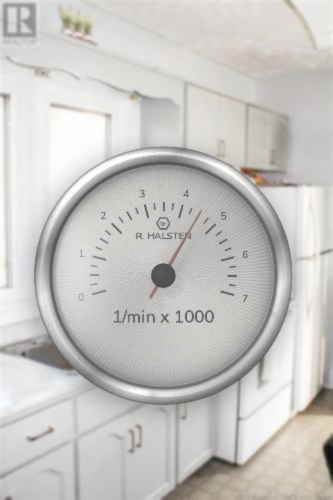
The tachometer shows 4500 (rpm)
